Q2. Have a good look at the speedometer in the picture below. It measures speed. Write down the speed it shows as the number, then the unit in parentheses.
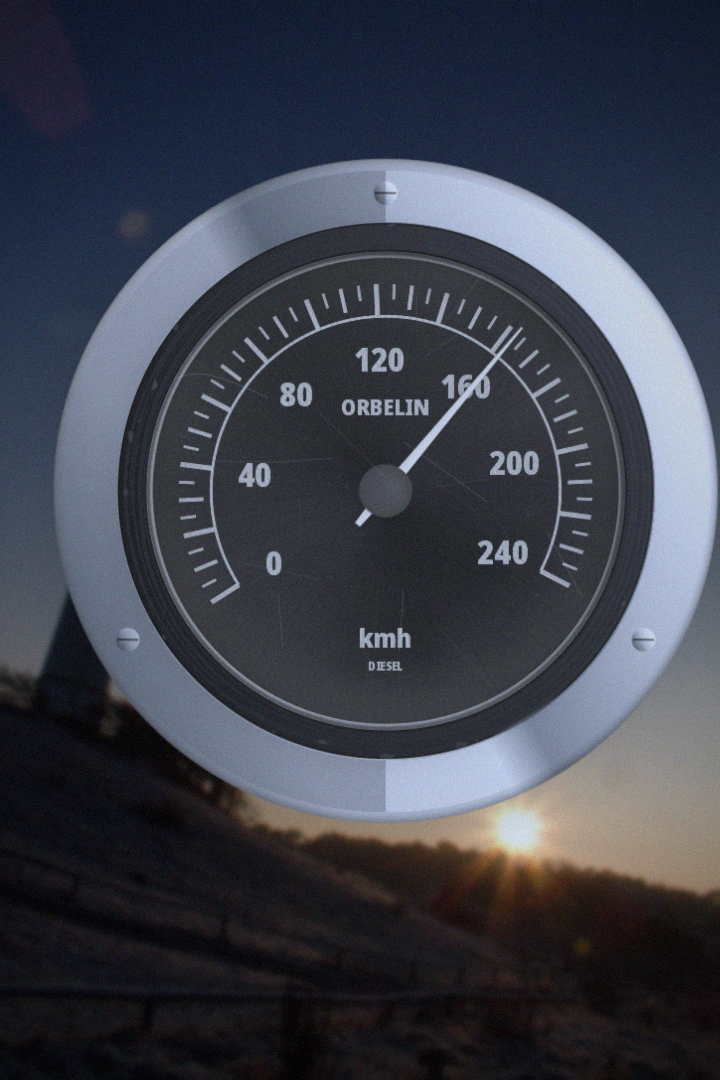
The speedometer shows 162.5 (km/h)
